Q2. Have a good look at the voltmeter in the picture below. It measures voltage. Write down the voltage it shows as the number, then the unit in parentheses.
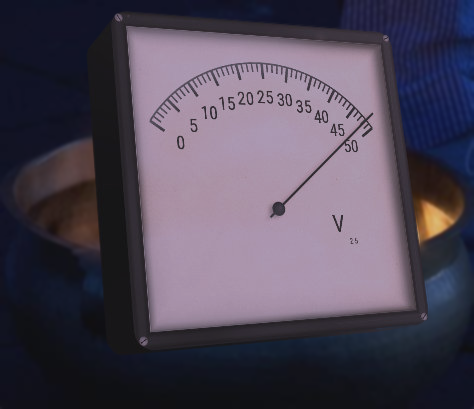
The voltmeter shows 48 (V)
